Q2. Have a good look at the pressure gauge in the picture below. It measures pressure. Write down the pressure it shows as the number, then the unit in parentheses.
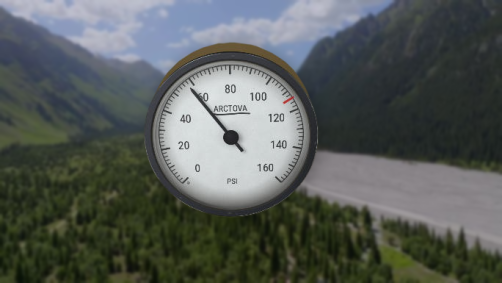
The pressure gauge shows 58 (psi)
